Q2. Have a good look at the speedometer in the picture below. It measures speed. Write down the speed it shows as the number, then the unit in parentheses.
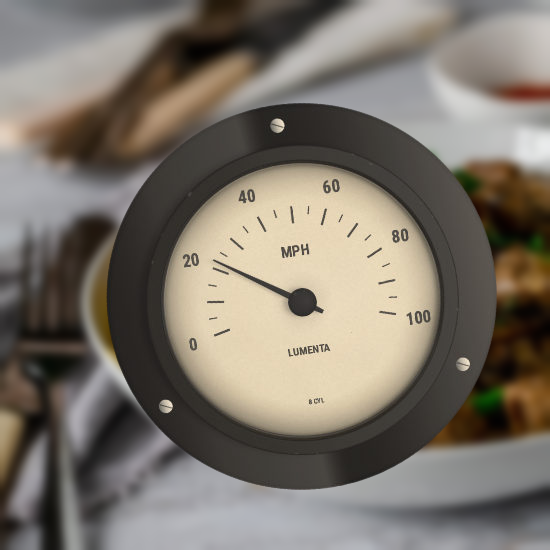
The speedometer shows 22.5 (mph)
